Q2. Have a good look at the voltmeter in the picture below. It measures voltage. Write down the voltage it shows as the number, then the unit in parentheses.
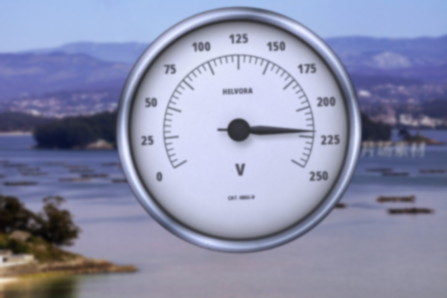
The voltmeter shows 220 (V)
